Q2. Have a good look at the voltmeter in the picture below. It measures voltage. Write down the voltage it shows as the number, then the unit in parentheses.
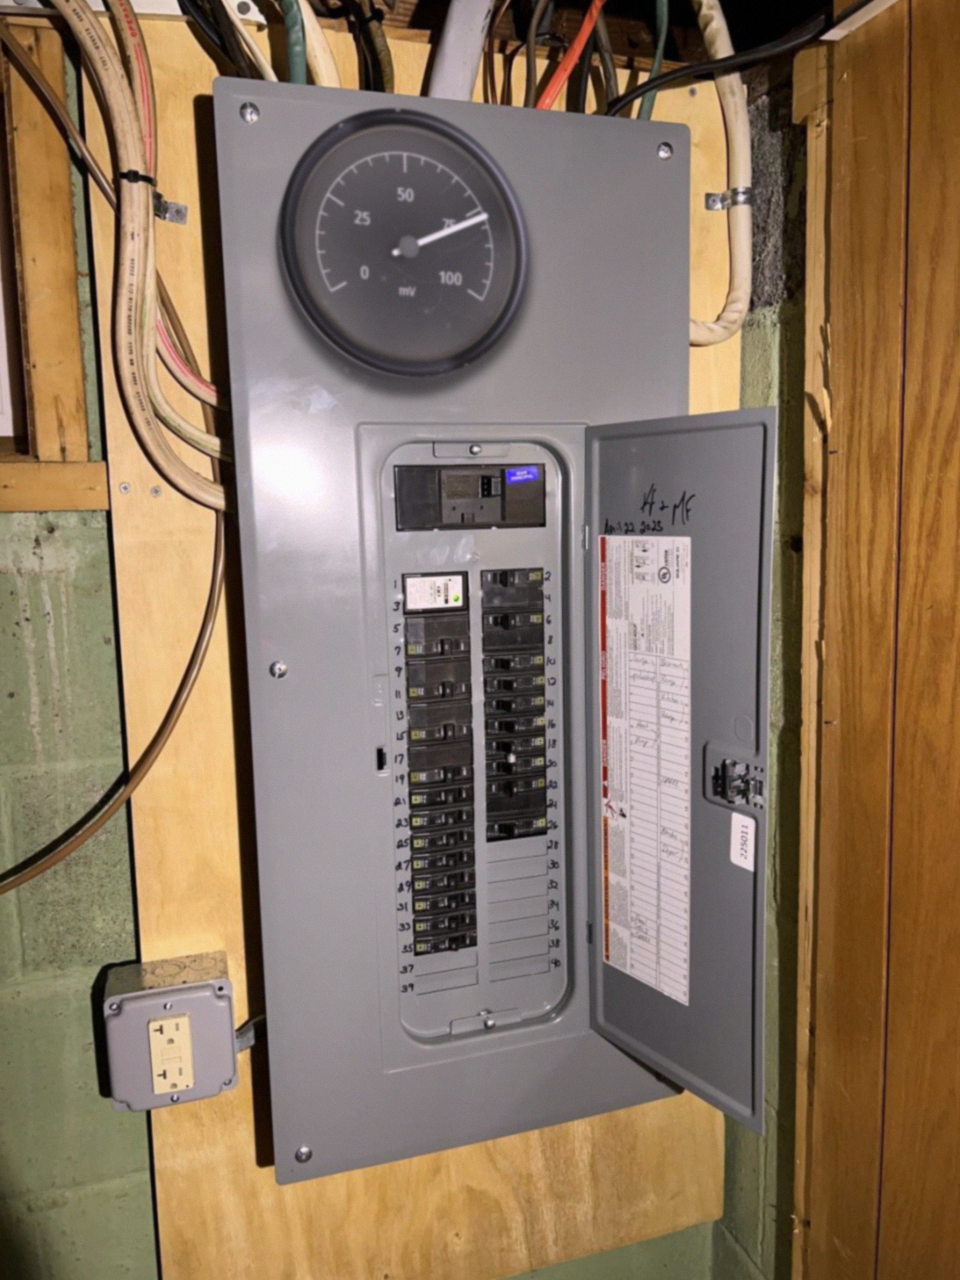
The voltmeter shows 77.5 (mV)
